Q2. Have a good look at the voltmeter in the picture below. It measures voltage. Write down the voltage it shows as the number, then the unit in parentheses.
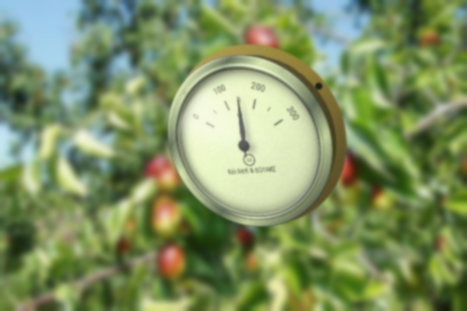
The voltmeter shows 150 (V)
